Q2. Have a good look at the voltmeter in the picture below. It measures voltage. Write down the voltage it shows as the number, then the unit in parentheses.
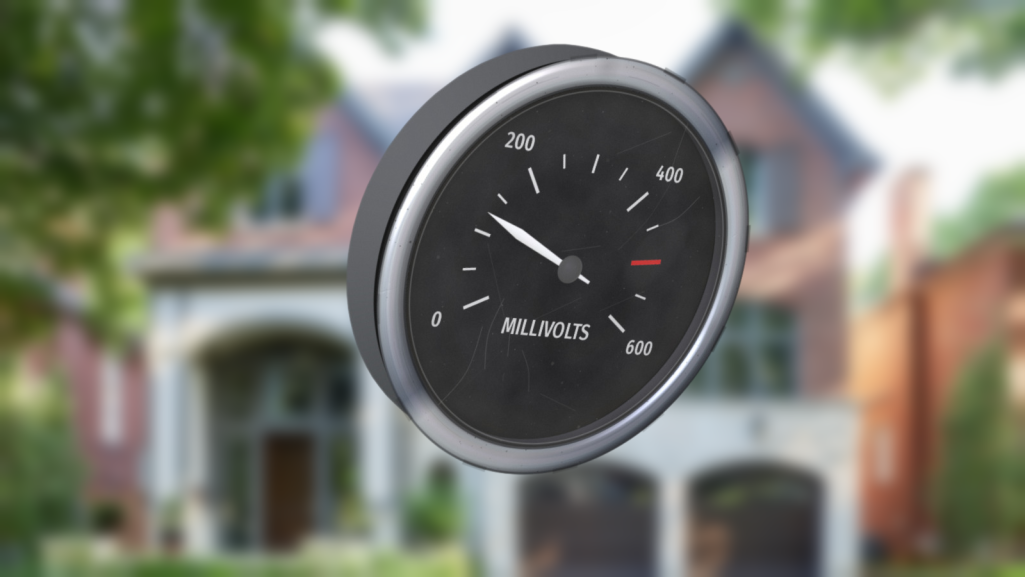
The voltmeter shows 125 (mV)
